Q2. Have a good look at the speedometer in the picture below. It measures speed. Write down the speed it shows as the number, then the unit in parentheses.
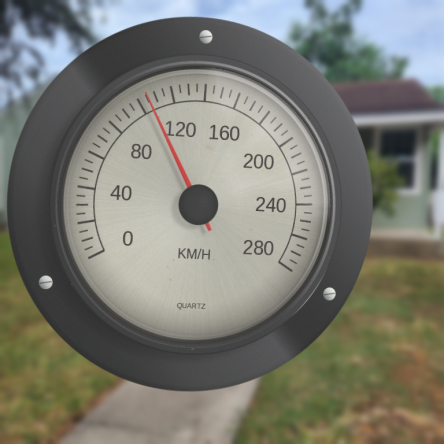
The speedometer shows 105 (km/h)
